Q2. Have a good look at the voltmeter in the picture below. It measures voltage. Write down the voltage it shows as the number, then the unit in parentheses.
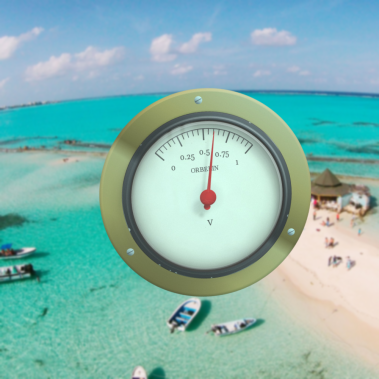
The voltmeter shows 0.6 (V)
